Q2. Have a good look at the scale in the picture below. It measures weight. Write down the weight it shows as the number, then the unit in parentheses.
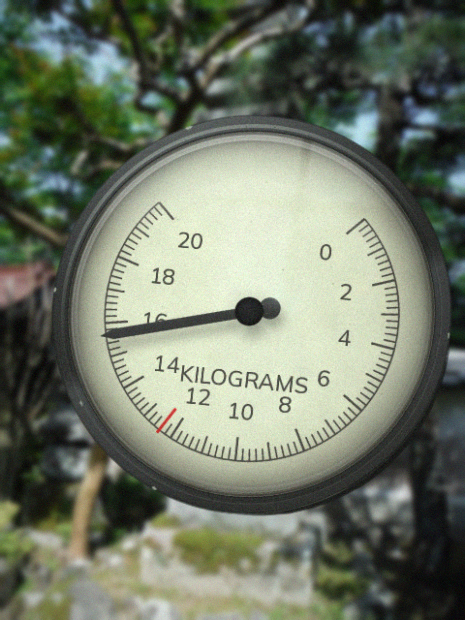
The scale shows 15.6 (kg)
